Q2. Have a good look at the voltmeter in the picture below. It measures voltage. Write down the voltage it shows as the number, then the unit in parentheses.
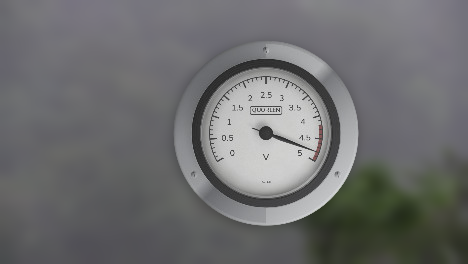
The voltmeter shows 4.8 (V)
